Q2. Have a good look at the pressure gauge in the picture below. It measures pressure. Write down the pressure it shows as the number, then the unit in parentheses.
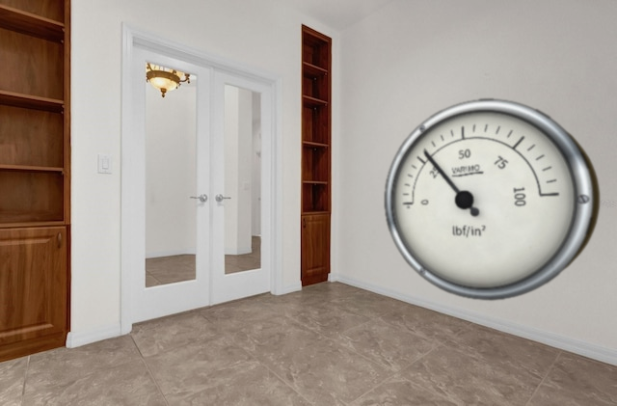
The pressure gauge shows 30 (psi)
